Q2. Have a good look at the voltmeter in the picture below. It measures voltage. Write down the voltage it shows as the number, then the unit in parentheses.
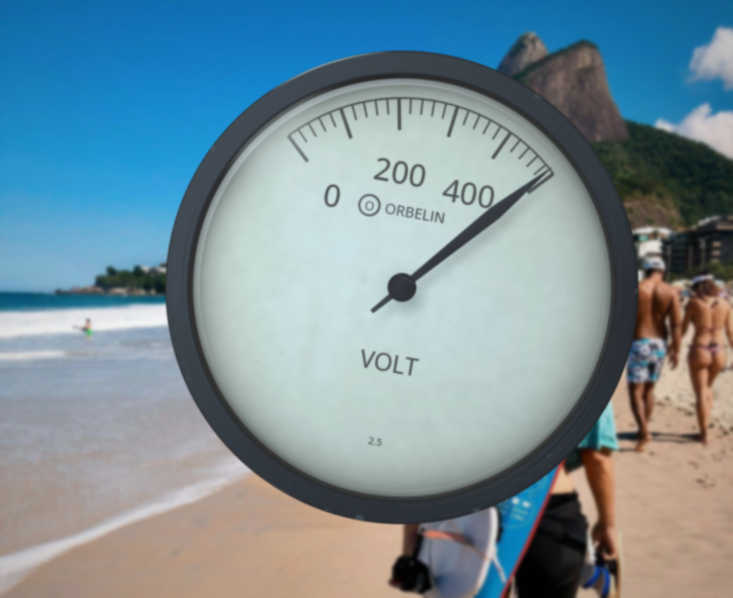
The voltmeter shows 490 (V)
